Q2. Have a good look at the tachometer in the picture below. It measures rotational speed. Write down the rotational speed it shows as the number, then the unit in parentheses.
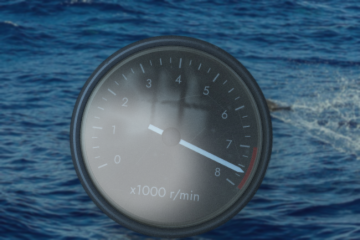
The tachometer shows 7625 (rpm)
